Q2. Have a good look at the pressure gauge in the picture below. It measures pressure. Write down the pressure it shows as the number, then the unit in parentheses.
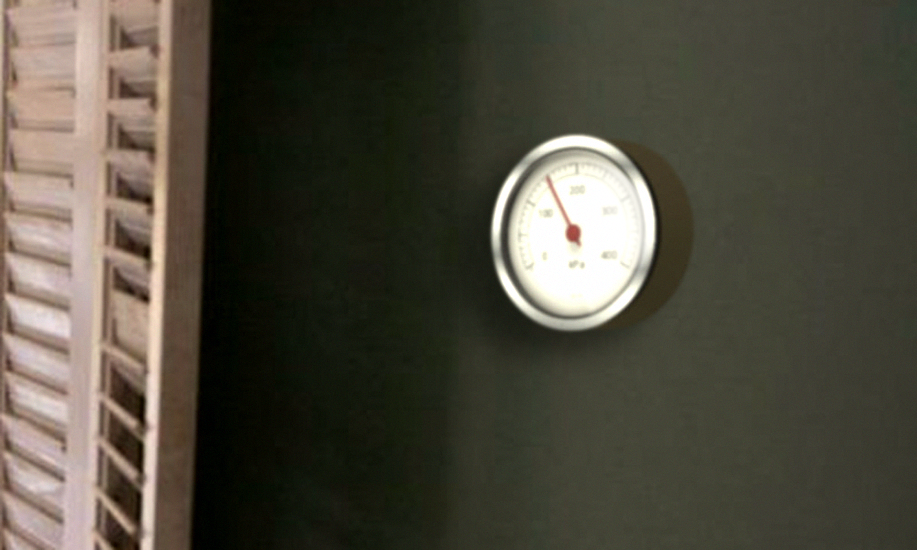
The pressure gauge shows 150 (kPa)
